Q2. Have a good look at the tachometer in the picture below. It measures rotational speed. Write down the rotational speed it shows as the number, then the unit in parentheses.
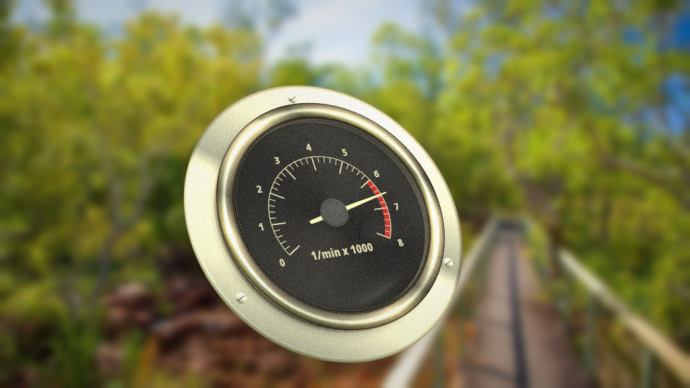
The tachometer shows 6600 (rpm)
